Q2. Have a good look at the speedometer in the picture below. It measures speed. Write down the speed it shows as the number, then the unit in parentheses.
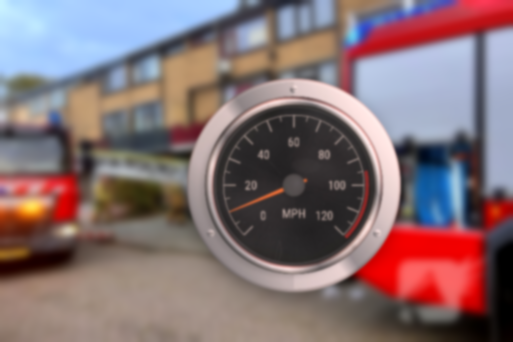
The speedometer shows 10 (mph)
